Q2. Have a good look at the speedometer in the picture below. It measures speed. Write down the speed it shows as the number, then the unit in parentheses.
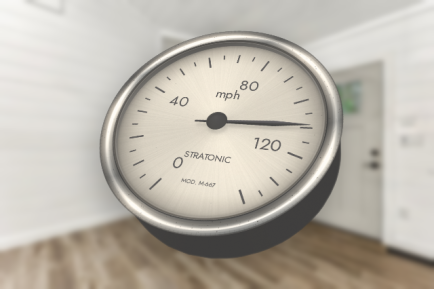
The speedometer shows 110 (mph)
